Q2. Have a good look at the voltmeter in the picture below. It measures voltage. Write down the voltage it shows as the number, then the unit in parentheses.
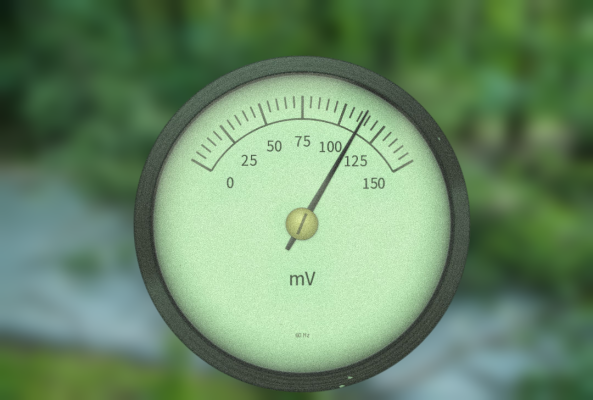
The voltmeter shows 112.5 (mV)
